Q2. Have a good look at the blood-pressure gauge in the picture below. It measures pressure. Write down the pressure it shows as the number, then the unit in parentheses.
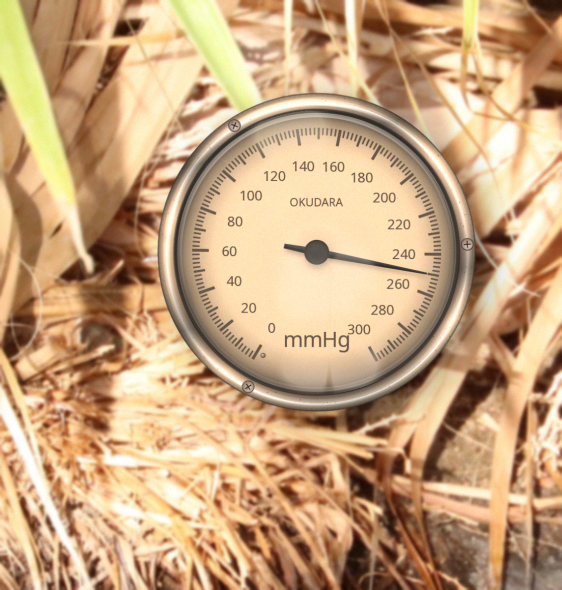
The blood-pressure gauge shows 250 (mmHg)
